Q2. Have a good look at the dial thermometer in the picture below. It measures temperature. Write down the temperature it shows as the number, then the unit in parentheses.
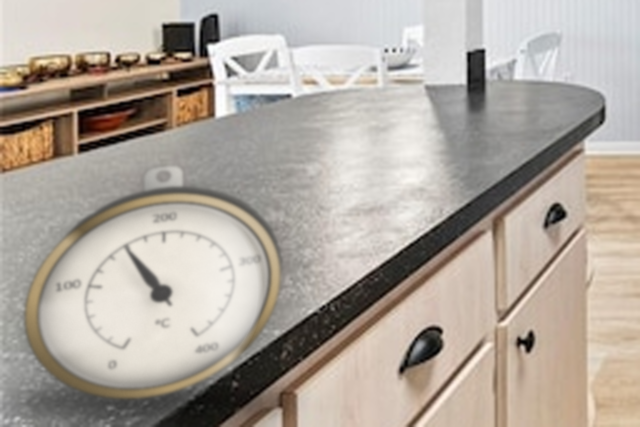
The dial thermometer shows 160 (°C)
